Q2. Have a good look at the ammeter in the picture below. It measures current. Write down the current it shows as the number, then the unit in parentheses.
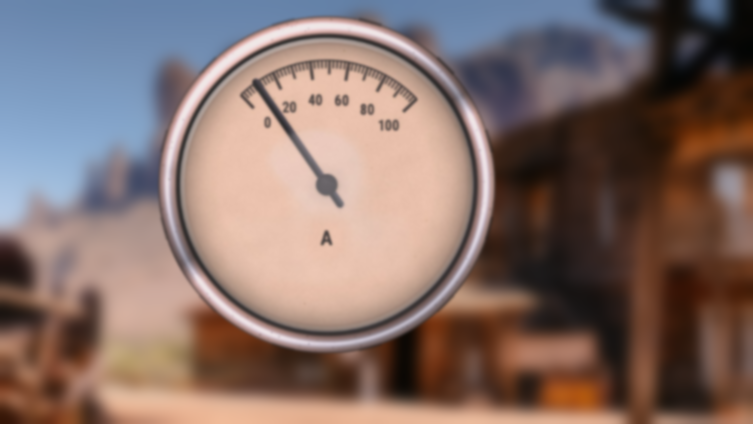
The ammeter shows 10 (A)
